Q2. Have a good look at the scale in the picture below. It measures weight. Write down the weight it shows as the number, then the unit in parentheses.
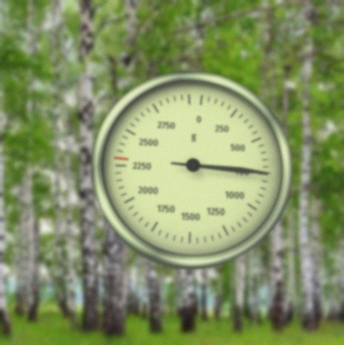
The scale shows 750 (g)
